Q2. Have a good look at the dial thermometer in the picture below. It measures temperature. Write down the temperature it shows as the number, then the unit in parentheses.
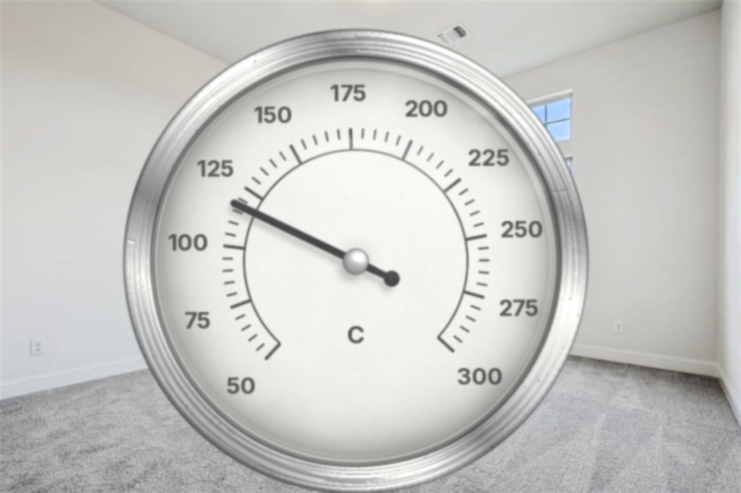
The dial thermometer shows 117.5 (°C)
